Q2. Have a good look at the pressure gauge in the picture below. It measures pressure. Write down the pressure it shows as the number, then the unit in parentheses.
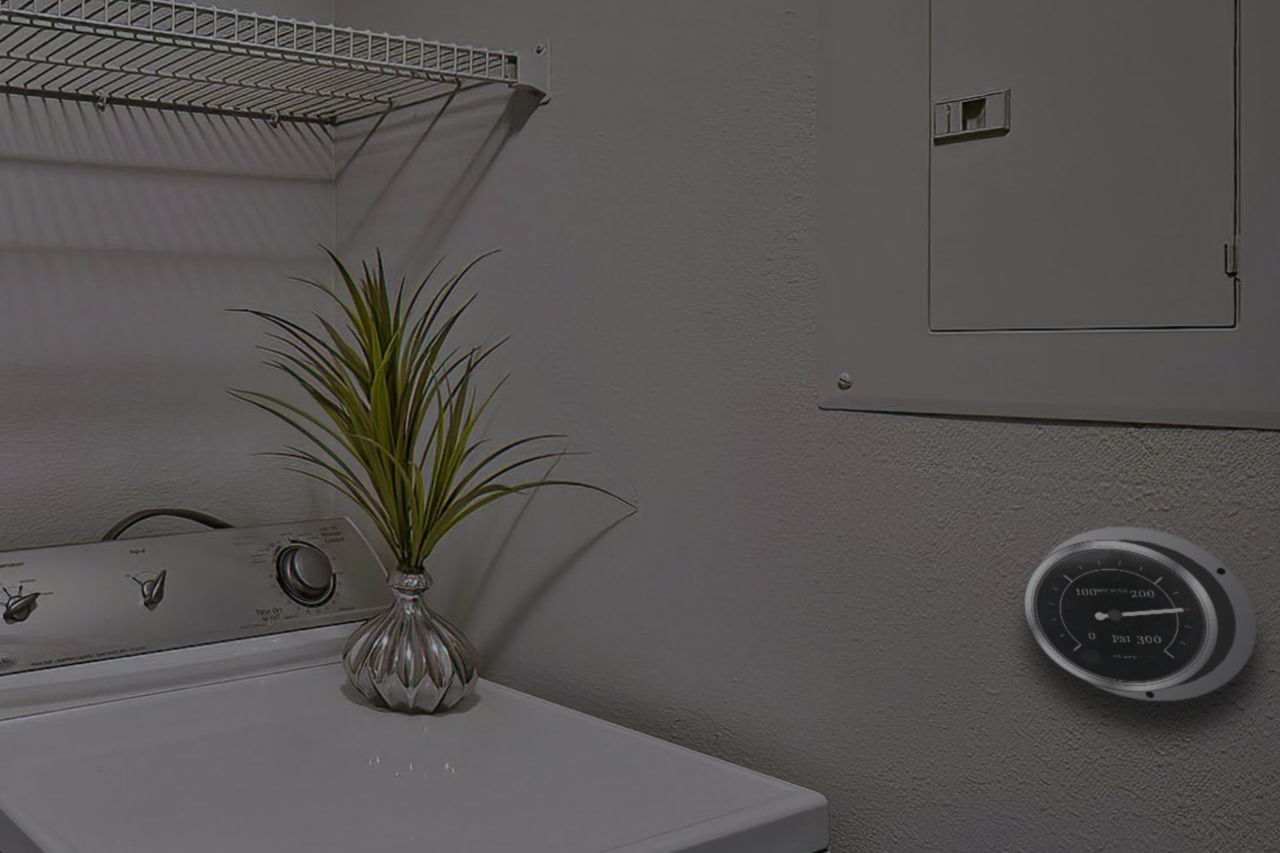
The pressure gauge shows 240 (psi)
